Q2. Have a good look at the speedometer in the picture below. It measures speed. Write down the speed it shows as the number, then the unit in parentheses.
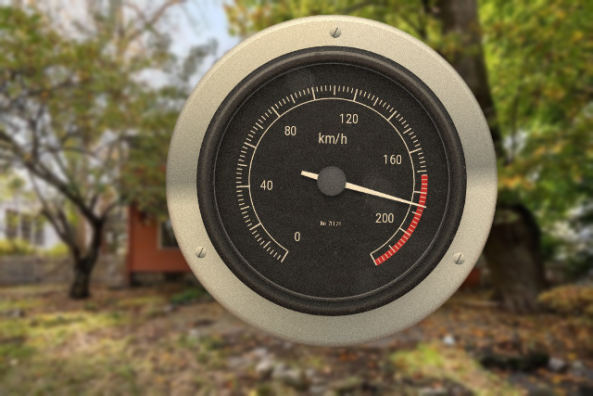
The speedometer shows 186 (km/h)
